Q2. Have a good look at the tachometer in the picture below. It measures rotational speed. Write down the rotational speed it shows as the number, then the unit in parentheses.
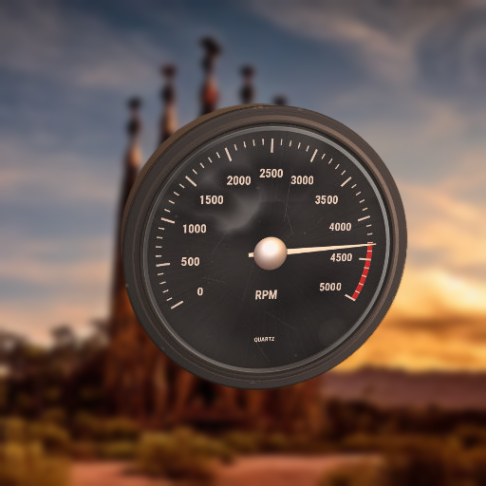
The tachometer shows 4300 (rpm)
